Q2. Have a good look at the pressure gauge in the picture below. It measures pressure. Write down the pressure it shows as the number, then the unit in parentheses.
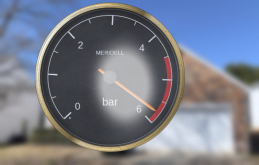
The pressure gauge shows 5.75 (bar)
